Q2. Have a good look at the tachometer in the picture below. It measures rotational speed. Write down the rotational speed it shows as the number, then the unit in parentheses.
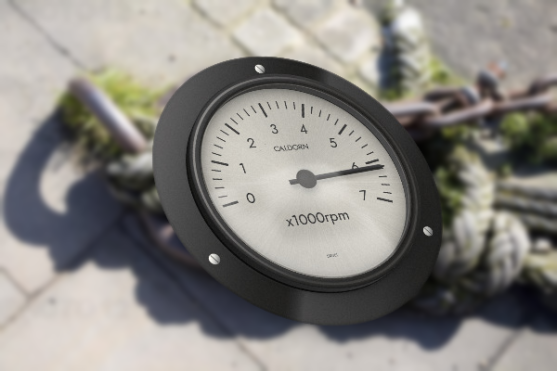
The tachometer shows 6200 (rpm)
